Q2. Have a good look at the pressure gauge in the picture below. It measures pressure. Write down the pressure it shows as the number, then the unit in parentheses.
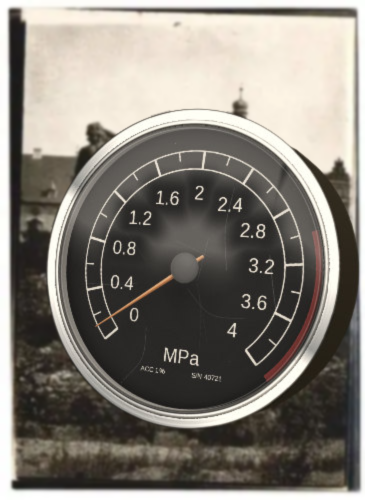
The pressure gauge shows 0.1 (MPa)
